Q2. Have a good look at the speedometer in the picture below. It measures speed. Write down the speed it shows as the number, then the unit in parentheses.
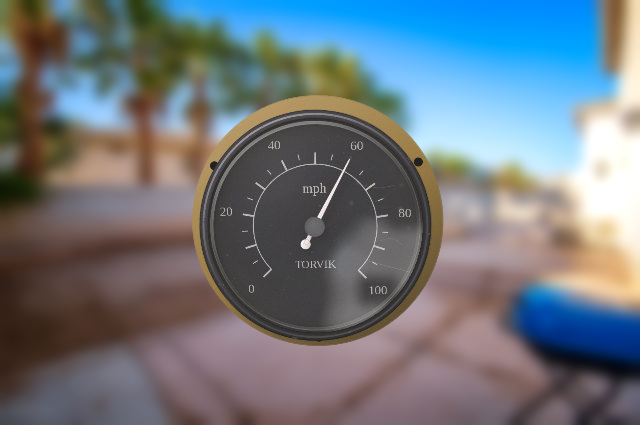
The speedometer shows 60 (mph)
